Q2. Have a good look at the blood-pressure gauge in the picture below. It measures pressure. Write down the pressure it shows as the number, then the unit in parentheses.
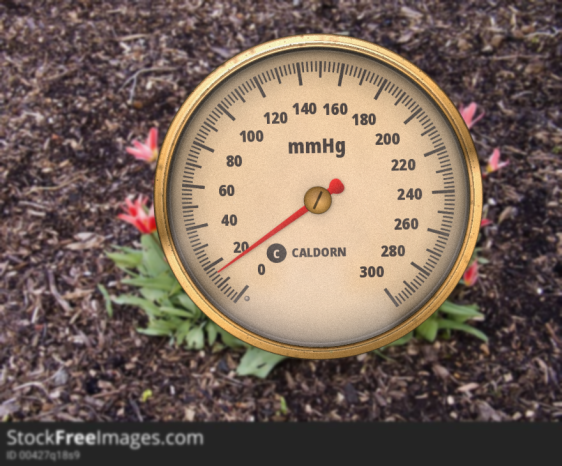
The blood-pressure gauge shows 16 (mmHg)
